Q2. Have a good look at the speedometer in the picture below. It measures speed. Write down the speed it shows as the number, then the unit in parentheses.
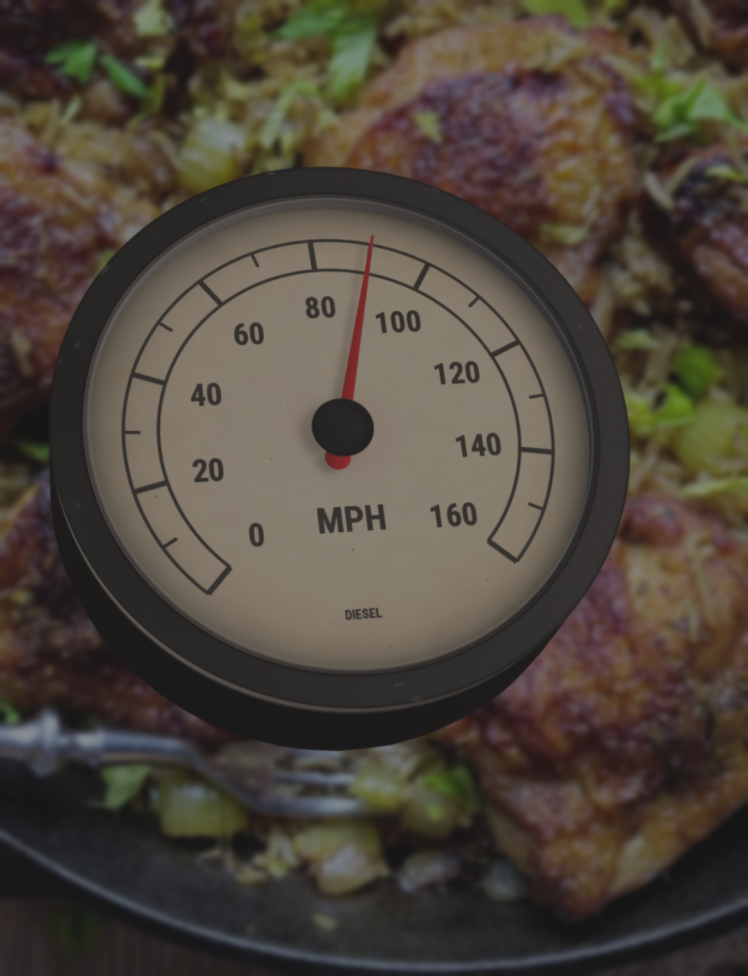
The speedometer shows 90 (mph)
